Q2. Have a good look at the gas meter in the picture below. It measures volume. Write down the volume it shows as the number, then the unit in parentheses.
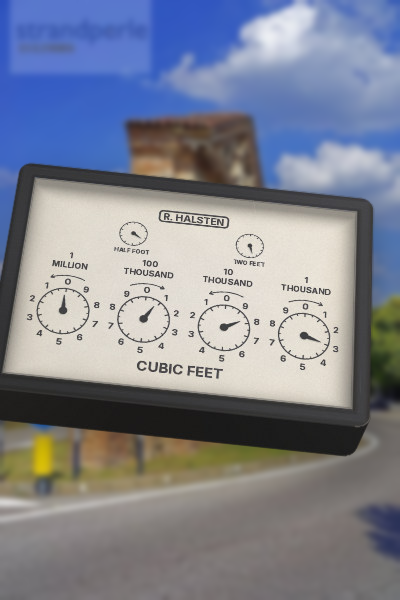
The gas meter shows 8300 (ft³)
